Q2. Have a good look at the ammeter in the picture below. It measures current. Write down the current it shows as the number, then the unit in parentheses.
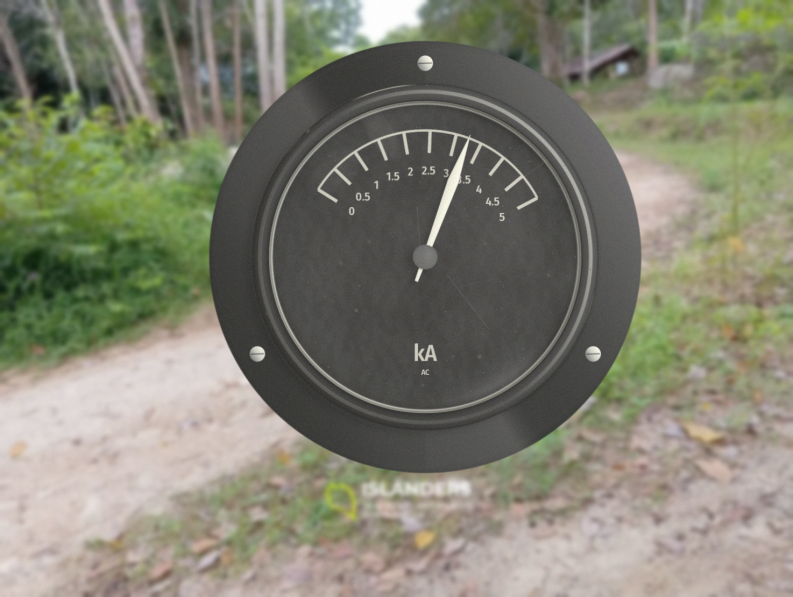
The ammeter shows 3.25 (kA)
